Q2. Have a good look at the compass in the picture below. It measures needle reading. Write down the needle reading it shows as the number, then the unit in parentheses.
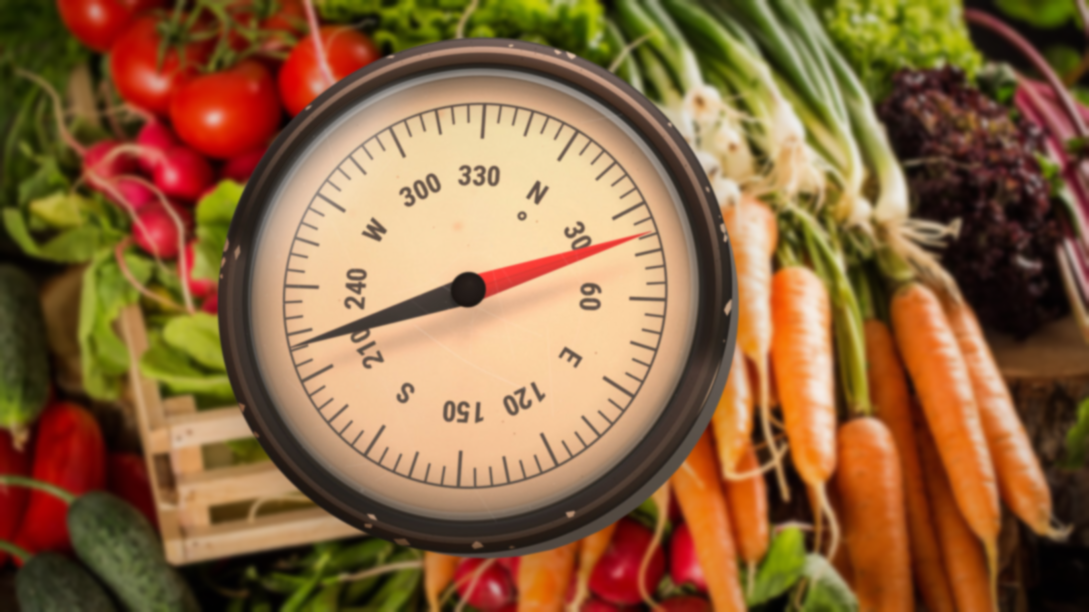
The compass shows 40 (°)
